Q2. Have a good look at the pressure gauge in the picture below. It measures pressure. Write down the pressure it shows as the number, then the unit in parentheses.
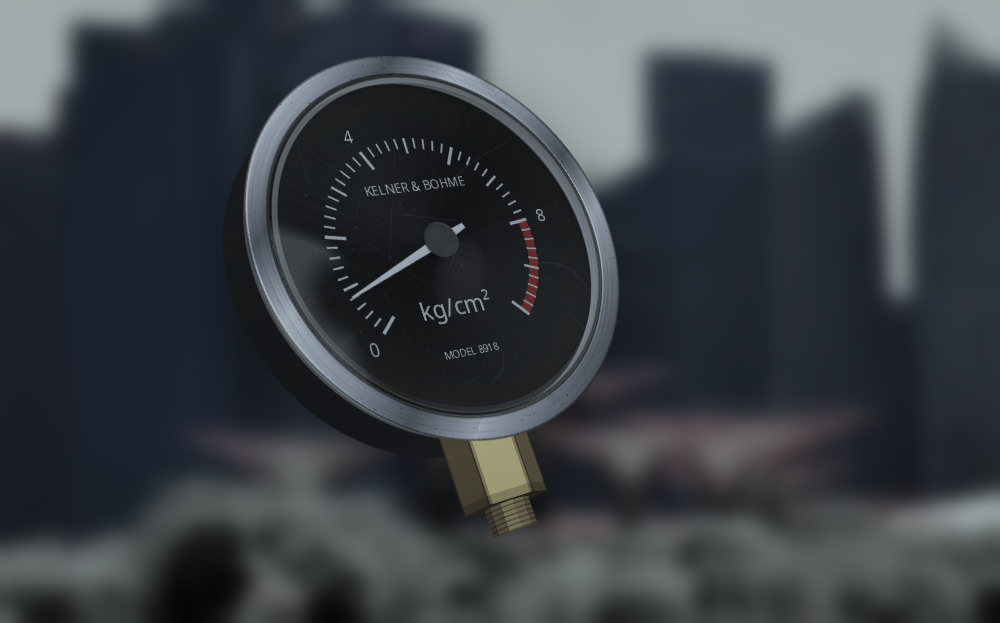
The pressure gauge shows 0.8 (kg/cm²)
